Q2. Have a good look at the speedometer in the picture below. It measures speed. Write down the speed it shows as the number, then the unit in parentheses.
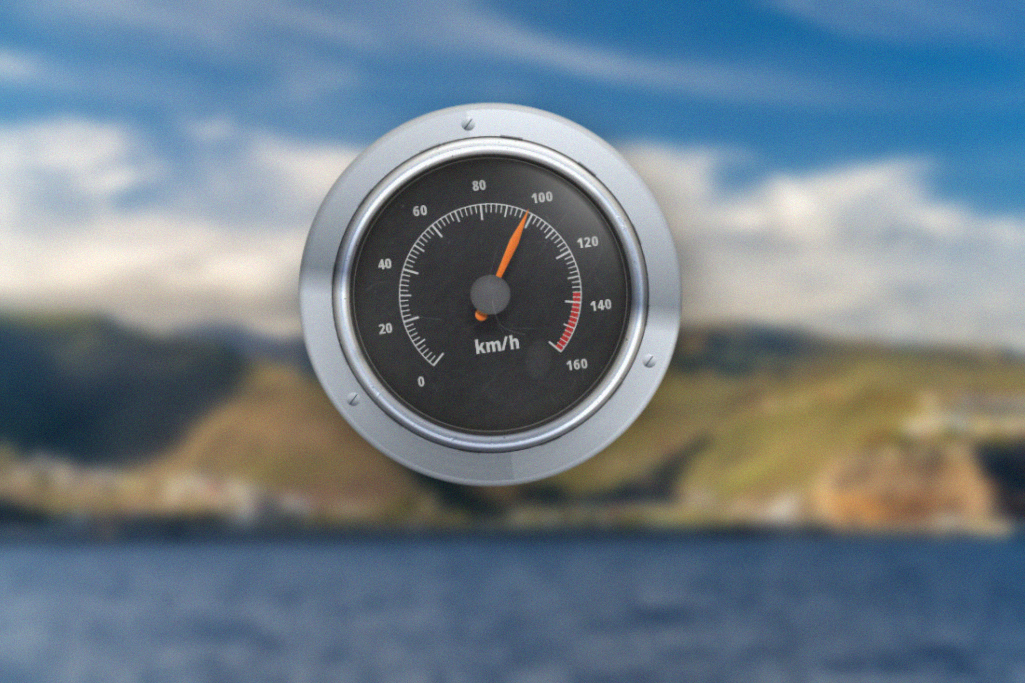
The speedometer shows 98 (km/h)
